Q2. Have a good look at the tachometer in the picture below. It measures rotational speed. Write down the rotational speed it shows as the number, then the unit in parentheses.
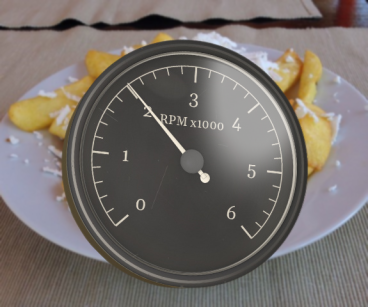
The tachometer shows 2000 (rpm)
